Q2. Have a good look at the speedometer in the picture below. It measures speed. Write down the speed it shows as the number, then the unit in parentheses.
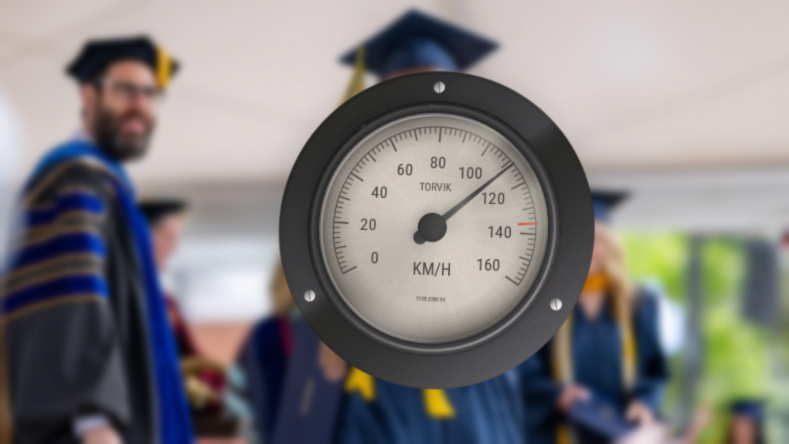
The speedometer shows 112 (km/h)
